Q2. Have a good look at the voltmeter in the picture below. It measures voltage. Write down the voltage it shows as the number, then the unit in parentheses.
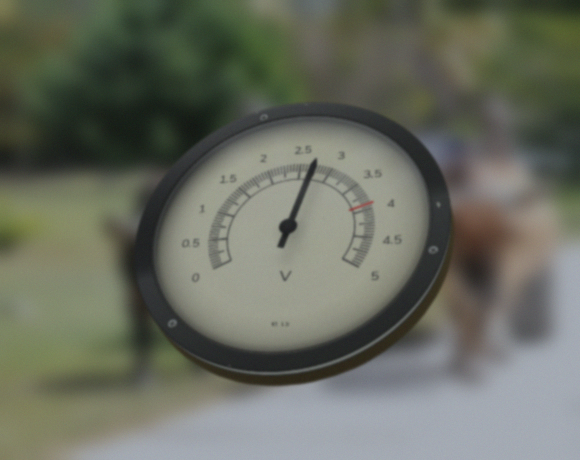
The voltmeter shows 2.75 (V)
